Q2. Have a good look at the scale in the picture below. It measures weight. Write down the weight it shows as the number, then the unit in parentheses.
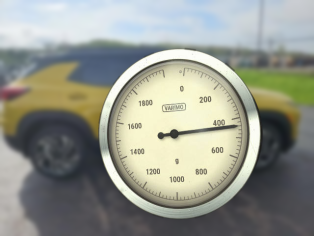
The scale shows 440 (g)
